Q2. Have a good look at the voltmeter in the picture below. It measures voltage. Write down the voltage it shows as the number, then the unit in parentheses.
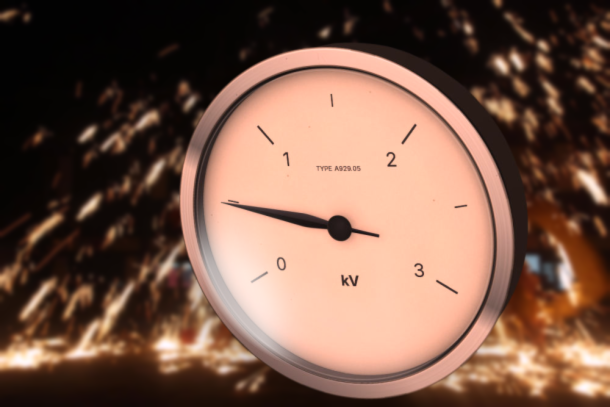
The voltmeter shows 0.5 (kV)
